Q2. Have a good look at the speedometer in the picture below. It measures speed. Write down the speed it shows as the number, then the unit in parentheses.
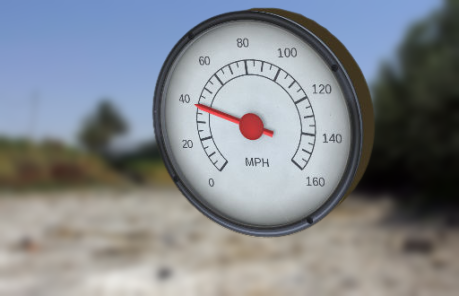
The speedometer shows 40 (mph)
